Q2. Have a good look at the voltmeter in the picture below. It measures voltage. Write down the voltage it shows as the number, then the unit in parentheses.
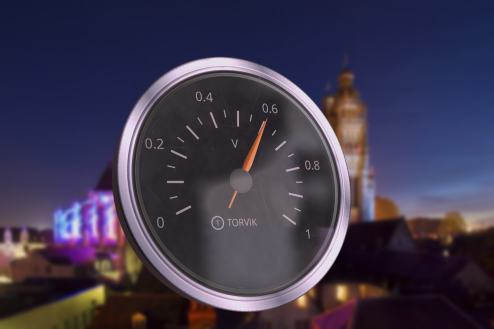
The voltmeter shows 0.6 (V)
